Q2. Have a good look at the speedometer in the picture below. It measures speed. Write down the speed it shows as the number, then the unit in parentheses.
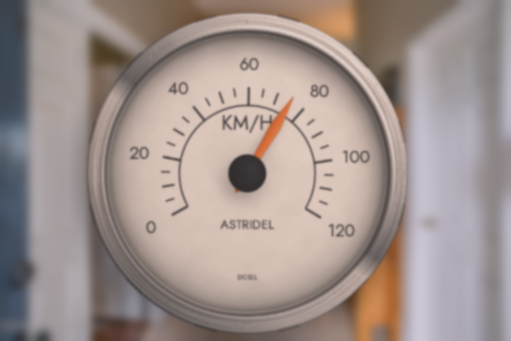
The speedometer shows 75 (km/h)
